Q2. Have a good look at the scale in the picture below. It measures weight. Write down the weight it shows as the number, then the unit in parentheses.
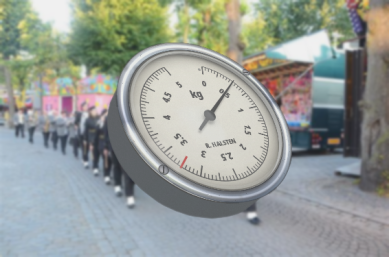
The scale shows 0.5 (kg)
